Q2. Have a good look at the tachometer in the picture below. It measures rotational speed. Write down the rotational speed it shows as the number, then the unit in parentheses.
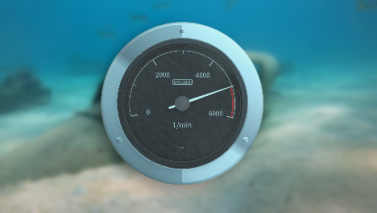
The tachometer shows 5000 (rpm)
